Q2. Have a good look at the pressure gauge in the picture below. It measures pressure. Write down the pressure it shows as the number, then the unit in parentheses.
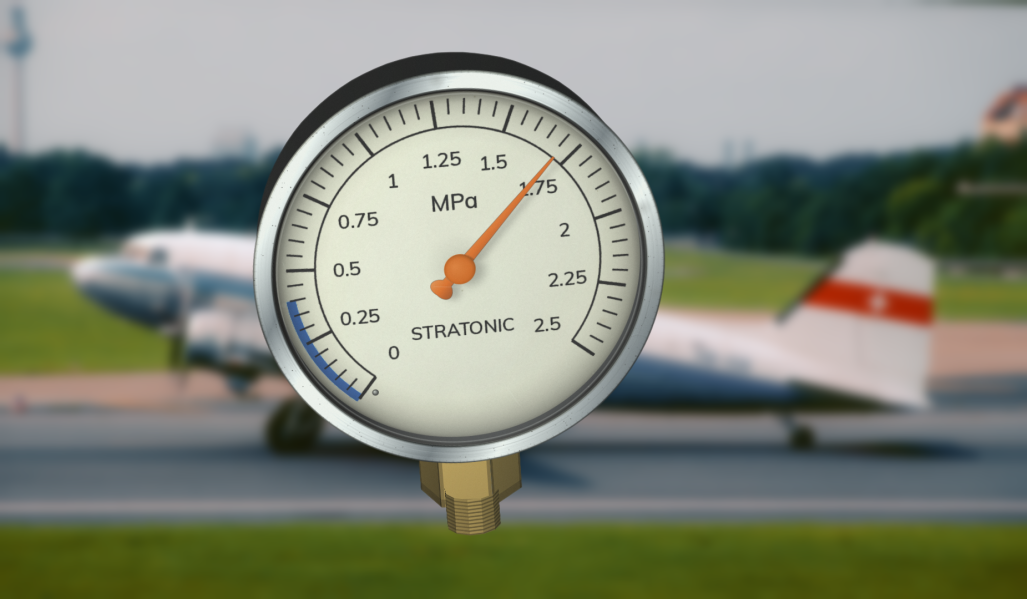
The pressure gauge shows 1.7 (MPa)
